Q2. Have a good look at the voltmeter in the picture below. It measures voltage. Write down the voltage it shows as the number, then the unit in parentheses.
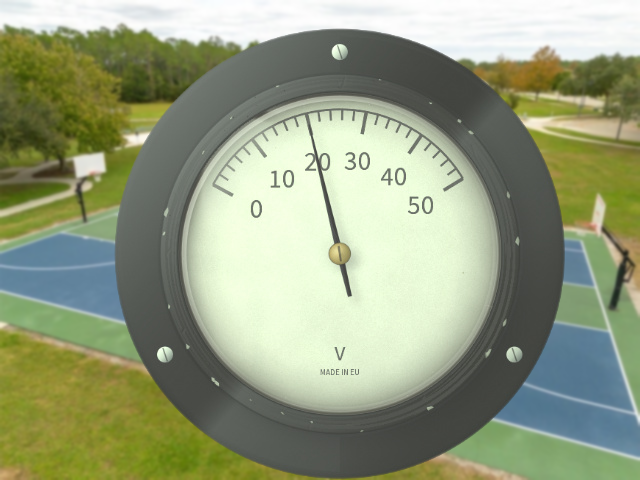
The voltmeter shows 20 (V)
